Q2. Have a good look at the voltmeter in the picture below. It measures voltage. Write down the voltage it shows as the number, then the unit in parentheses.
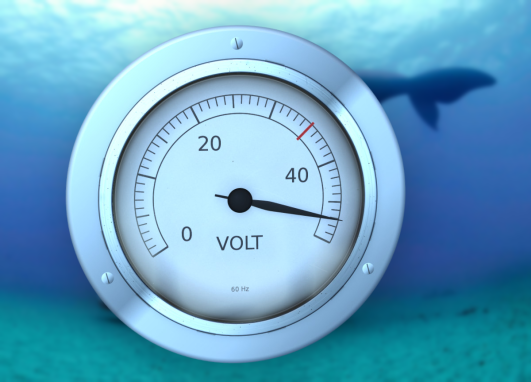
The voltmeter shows 47 (V)
